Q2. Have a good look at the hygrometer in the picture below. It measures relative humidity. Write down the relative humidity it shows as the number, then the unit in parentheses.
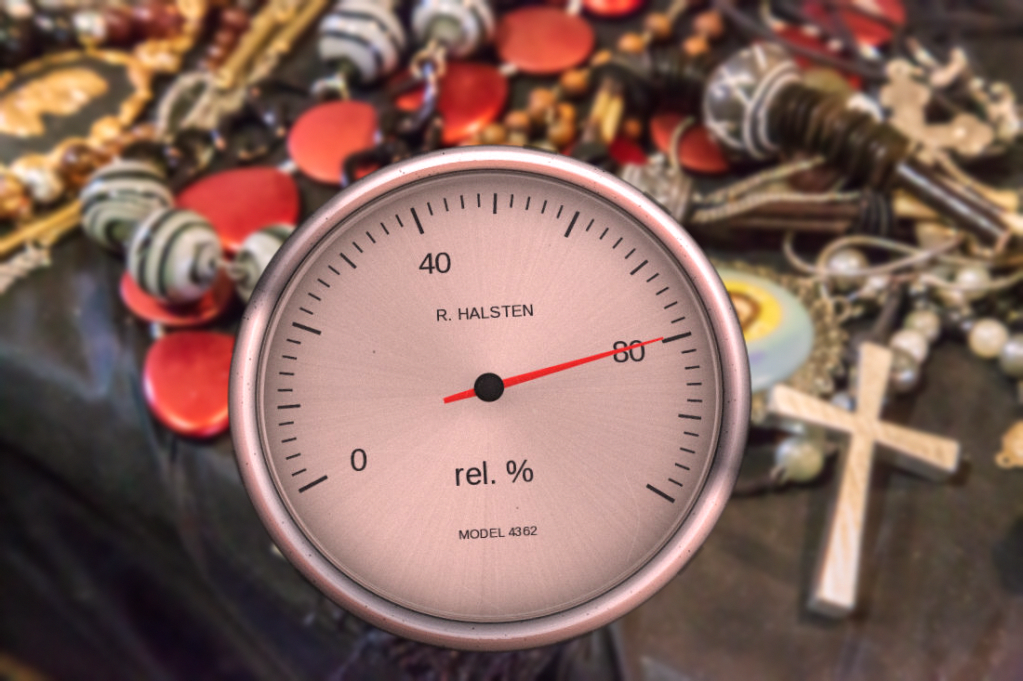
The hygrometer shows 80 (%)
